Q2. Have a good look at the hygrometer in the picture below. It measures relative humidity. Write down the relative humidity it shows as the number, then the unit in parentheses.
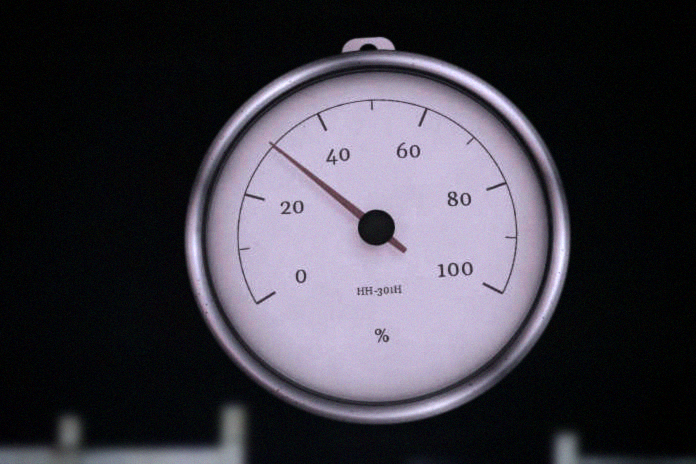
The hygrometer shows 30 (%)
